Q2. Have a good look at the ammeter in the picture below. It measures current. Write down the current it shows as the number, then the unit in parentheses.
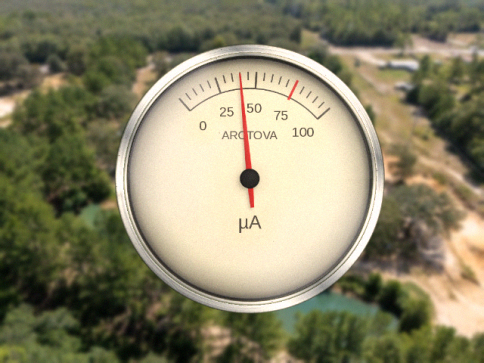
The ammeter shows 40 (µA)
